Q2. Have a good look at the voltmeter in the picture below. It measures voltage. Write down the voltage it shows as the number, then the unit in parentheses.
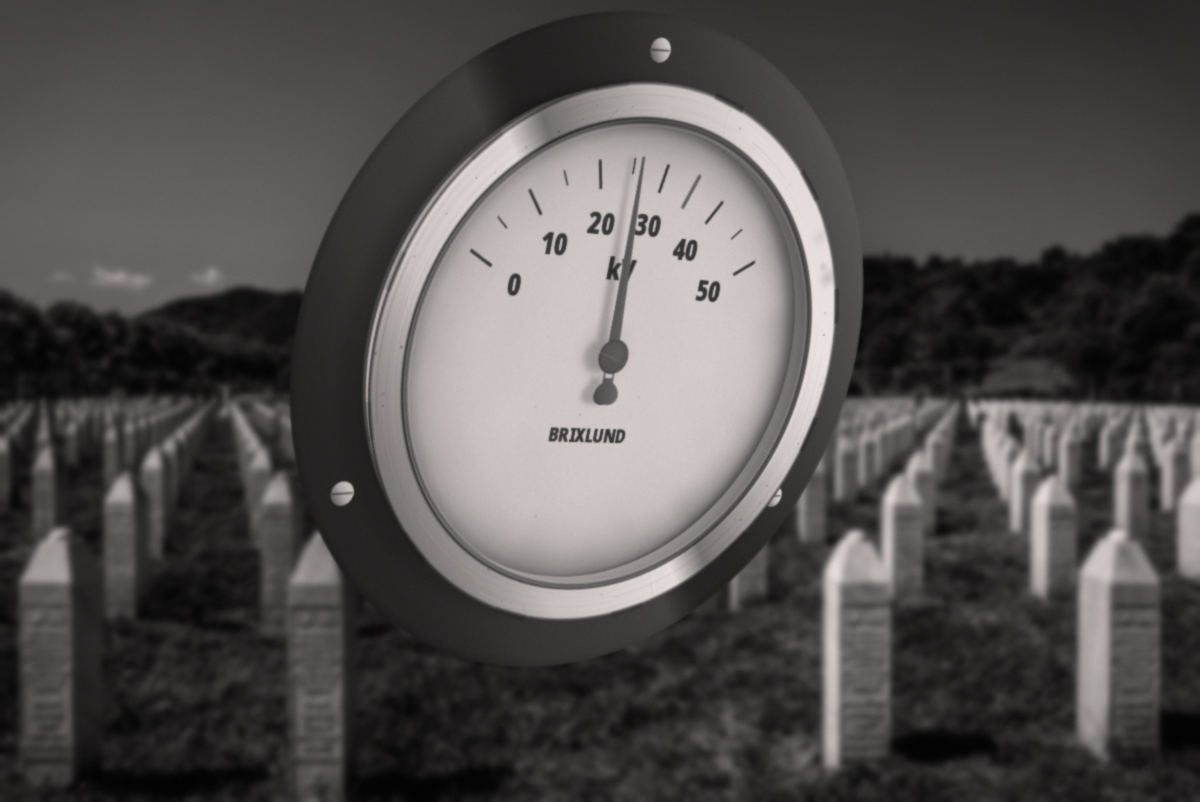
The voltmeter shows 25 (kV)
